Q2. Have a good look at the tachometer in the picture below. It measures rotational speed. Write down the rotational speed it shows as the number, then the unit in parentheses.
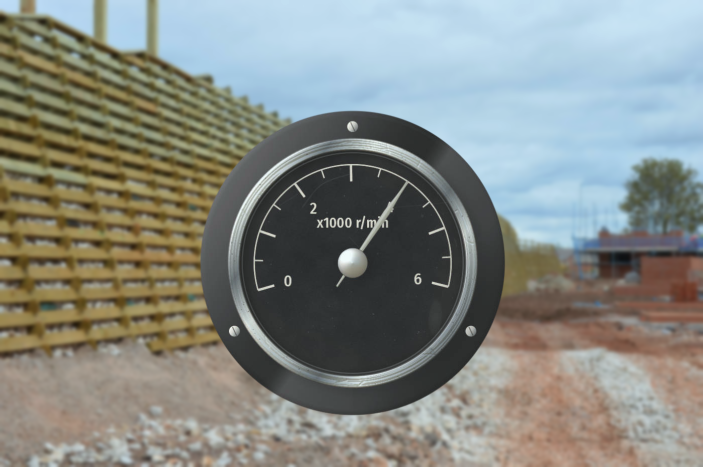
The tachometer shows 4000 (rpm)
